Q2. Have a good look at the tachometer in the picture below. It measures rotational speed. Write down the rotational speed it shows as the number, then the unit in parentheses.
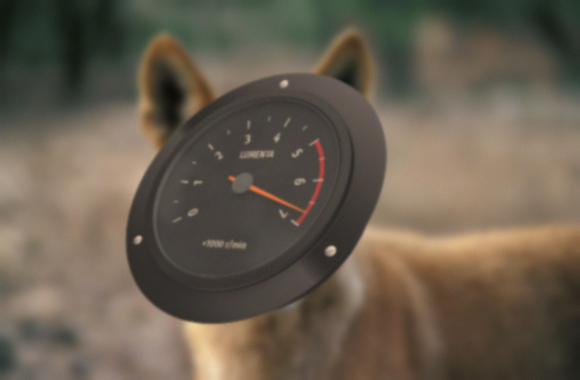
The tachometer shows 6750 (rpm)
